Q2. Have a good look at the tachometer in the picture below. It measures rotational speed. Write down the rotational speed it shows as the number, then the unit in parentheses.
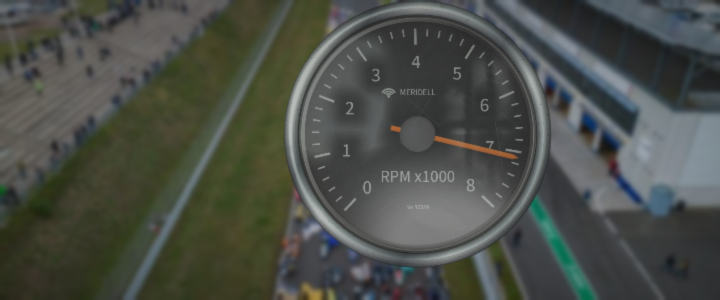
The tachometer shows 7100 (rpm)
